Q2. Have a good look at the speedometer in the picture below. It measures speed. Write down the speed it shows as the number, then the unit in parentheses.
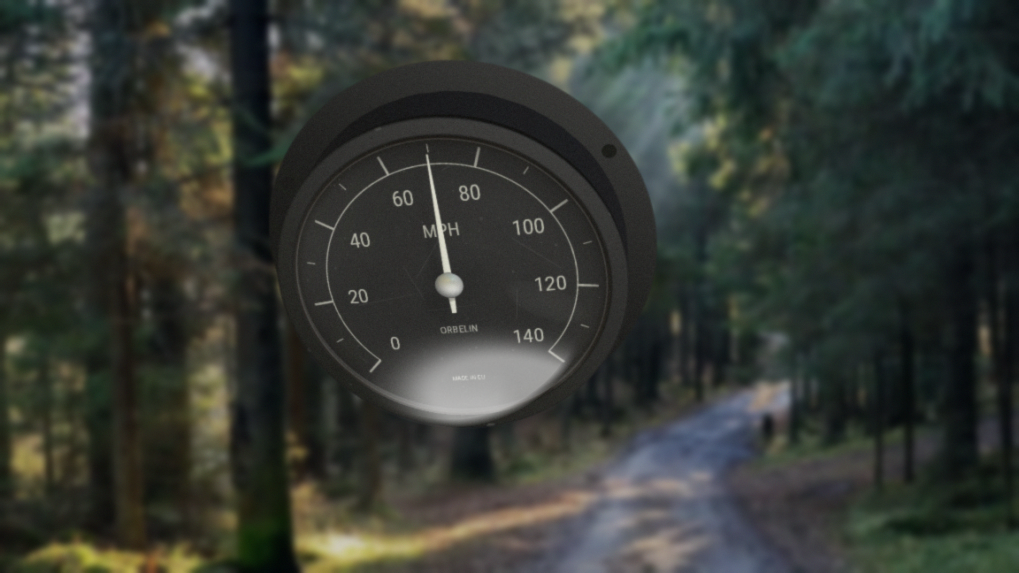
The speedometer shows 70 (mph)
